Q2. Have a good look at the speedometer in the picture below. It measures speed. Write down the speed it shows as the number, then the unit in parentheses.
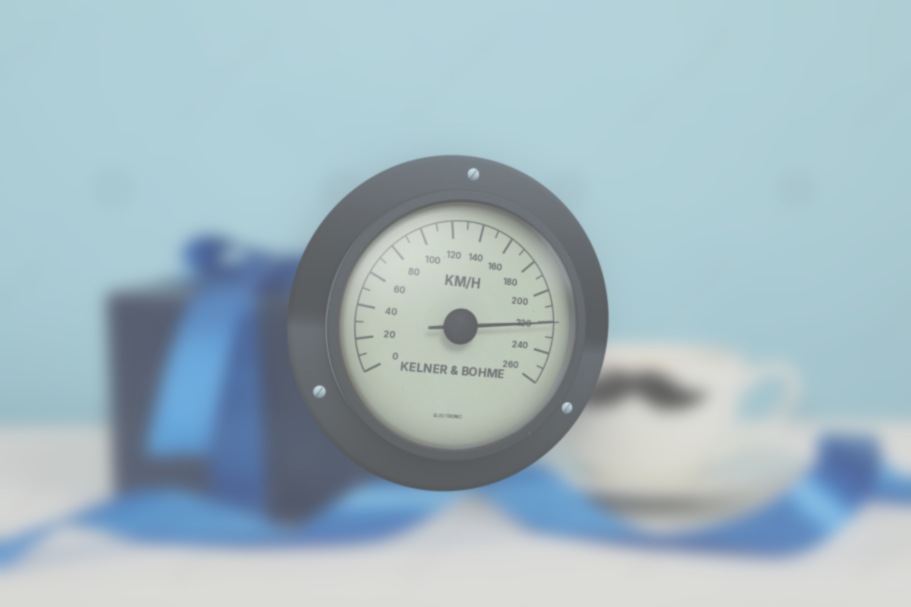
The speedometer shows 220 (km/h)
